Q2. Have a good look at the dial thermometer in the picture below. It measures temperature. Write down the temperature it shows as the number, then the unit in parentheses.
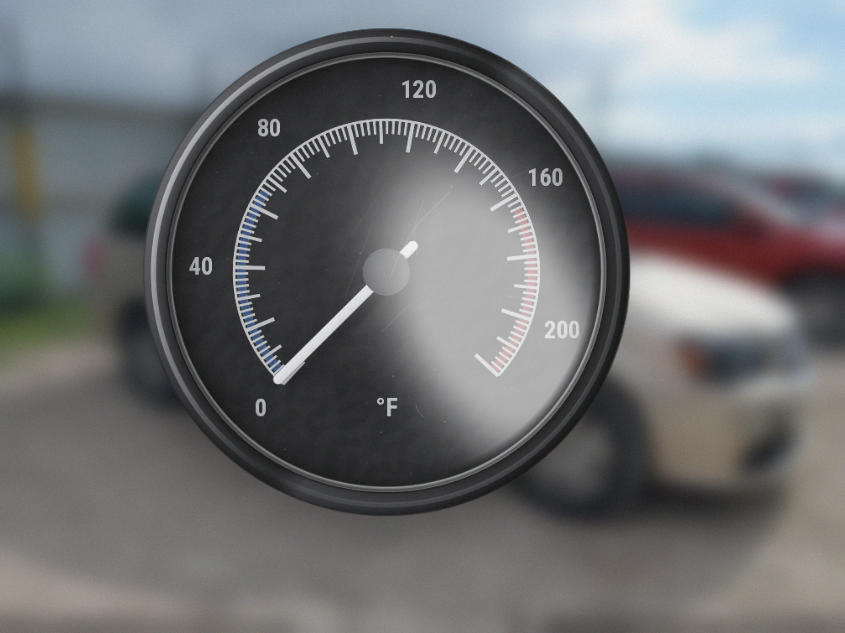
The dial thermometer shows 2 (°F)
